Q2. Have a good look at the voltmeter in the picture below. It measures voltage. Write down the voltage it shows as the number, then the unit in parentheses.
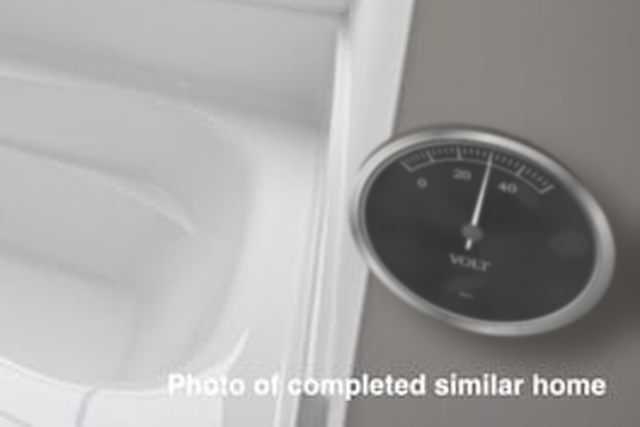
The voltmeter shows 30 (V)
